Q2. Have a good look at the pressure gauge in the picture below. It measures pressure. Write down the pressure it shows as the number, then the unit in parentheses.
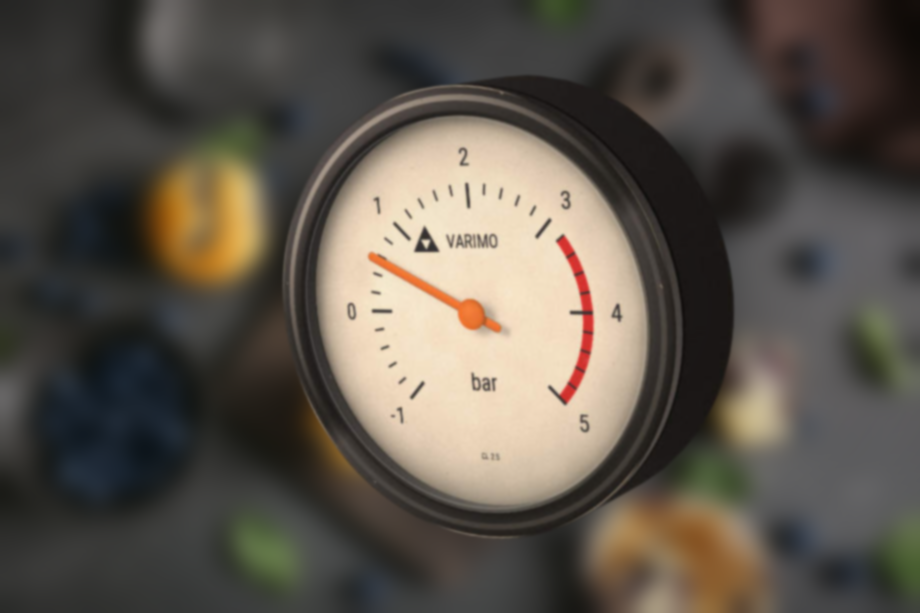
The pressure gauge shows 0.6 (bar)
